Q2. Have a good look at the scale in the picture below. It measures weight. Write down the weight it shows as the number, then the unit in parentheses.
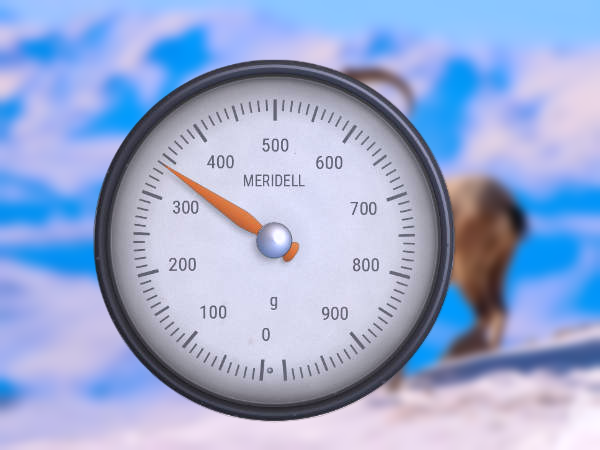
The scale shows 340 (g)
